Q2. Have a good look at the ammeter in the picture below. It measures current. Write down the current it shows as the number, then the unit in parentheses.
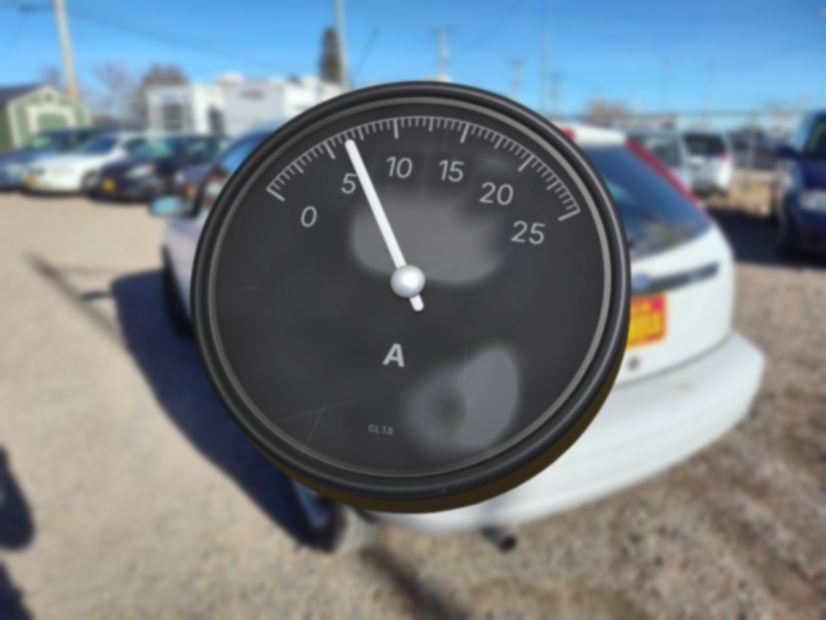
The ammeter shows 6.5 (A)
